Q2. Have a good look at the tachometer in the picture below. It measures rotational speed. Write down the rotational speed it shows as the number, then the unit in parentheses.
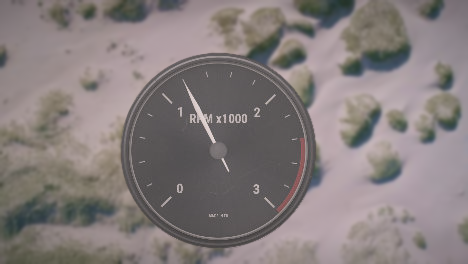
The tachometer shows 1200 (rpm)
